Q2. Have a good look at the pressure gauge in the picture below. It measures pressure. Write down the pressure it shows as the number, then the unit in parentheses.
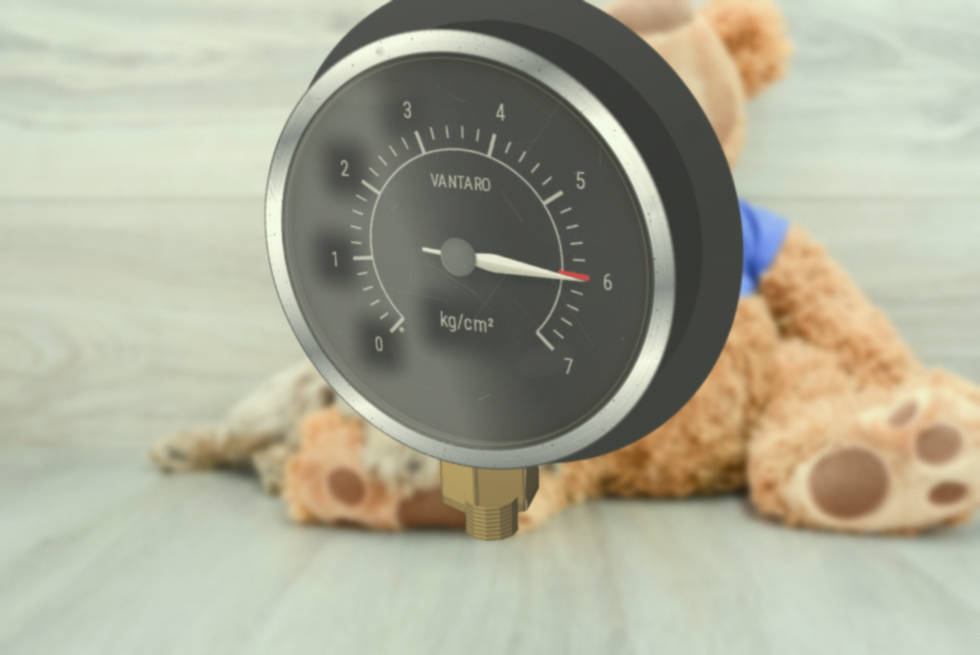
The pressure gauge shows 6 (kg/cm²)
